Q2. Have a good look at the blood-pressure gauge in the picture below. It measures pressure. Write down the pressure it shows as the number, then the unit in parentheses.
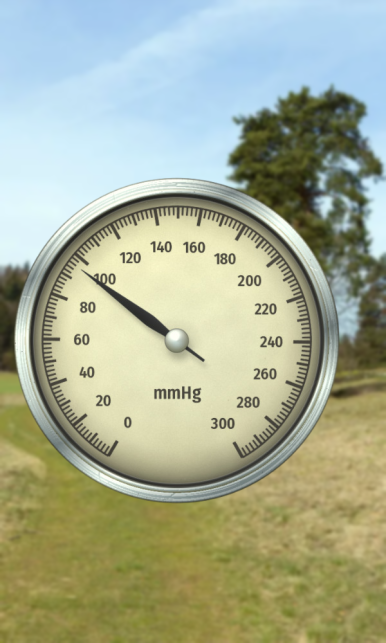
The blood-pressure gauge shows 96 (mmHg)
